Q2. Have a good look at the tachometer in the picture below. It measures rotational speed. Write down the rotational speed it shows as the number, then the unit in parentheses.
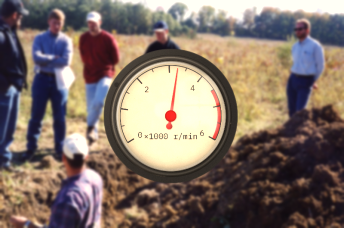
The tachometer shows 3250 (rpm)
